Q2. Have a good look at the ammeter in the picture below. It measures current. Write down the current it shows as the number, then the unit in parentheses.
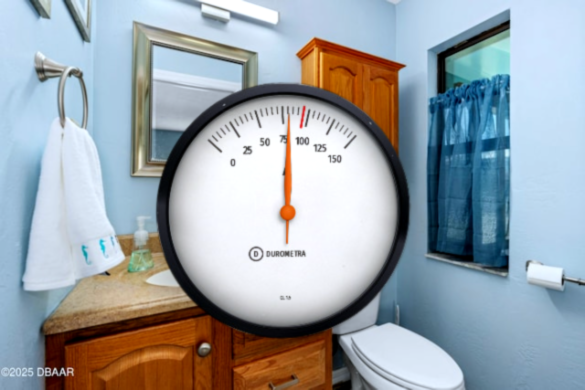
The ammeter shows 80 (A)
